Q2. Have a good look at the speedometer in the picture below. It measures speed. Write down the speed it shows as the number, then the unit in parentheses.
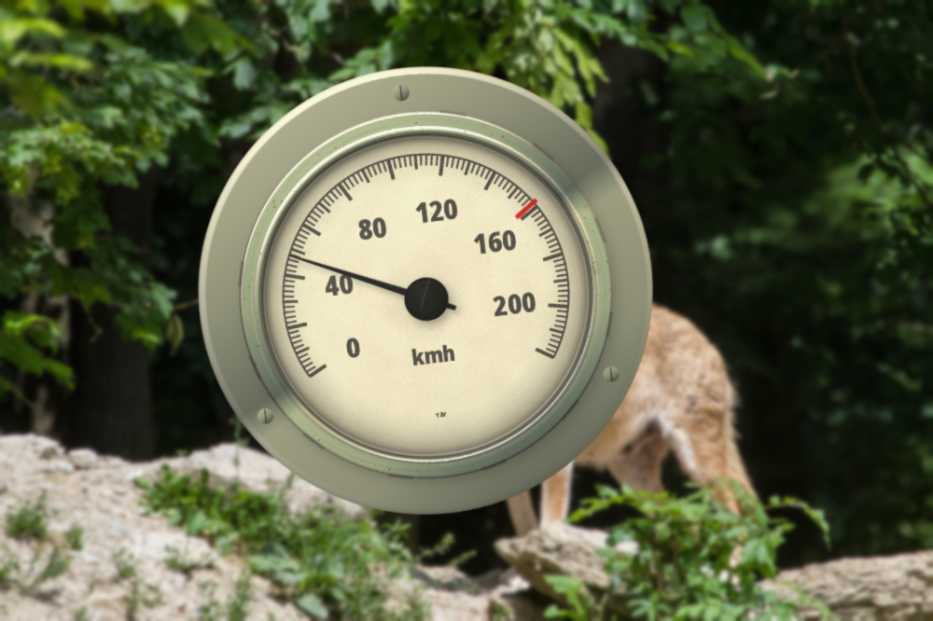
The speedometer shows 48 (km/h)
